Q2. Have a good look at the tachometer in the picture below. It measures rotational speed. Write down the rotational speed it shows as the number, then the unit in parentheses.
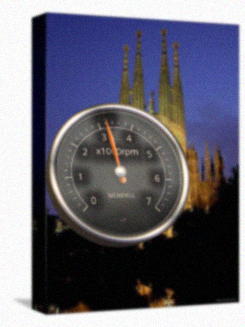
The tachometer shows 3200 (rpm)
